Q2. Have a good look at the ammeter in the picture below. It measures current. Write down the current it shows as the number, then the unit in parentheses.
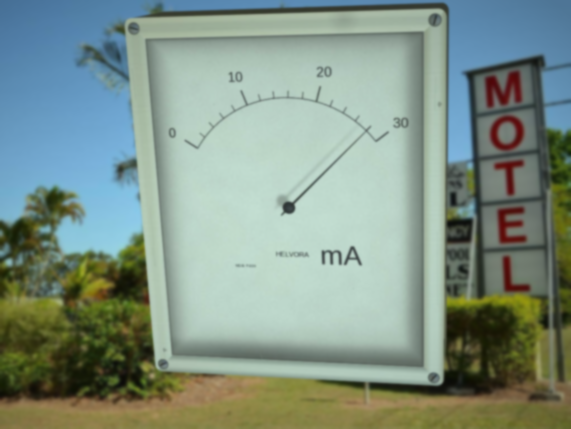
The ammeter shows 28 (mA)
